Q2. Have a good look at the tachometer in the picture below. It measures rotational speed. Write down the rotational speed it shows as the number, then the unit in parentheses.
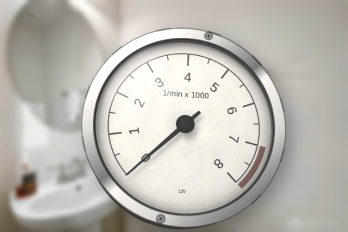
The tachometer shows 0 (rpm)
